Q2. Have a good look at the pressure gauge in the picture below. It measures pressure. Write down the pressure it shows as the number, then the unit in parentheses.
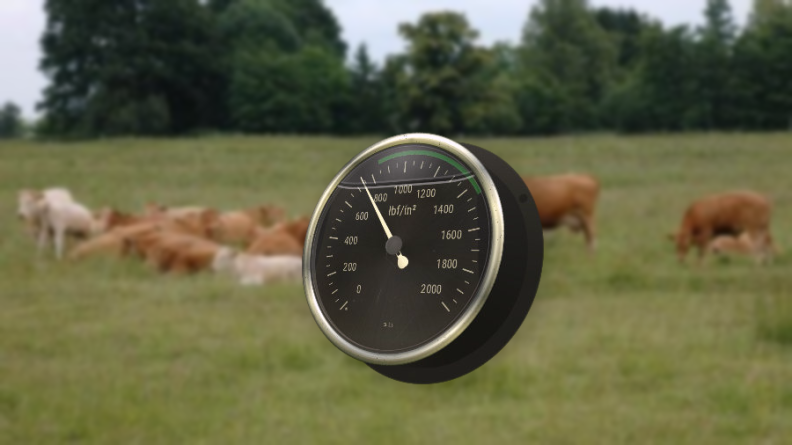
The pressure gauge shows 750 (psi)
